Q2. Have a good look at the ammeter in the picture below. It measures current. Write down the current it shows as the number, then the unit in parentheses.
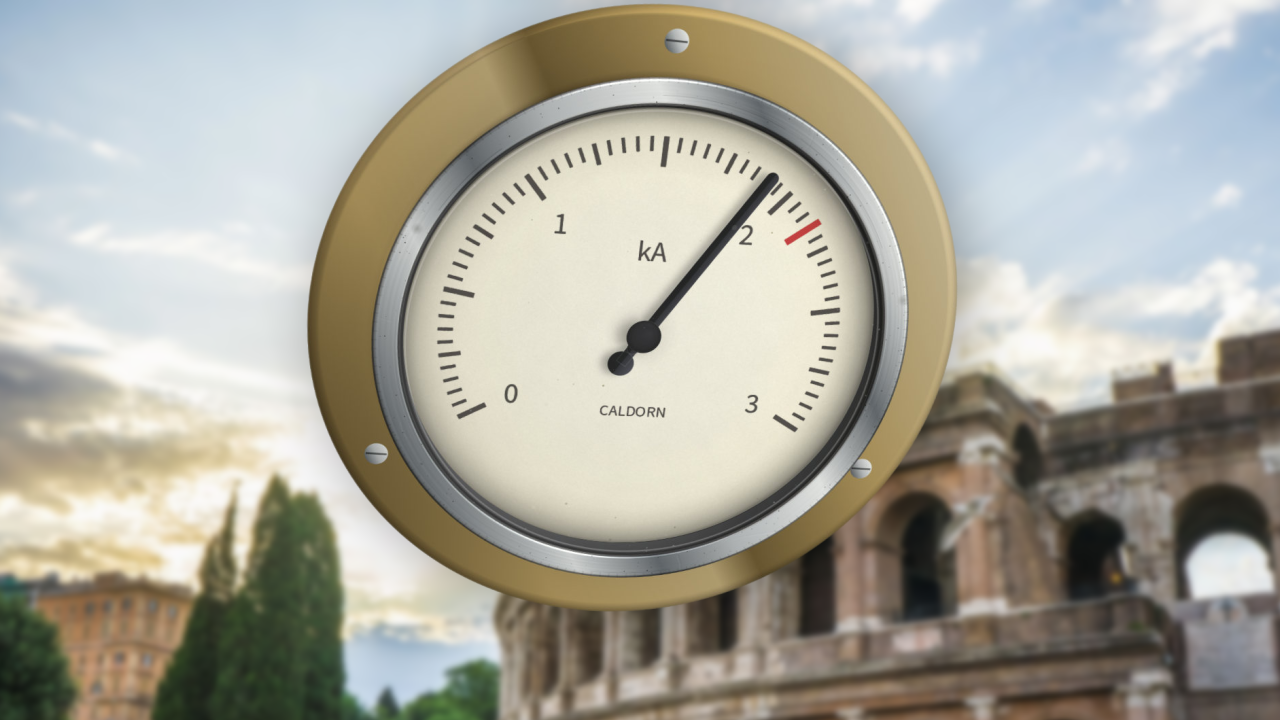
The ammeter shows 1.9 (kA)
